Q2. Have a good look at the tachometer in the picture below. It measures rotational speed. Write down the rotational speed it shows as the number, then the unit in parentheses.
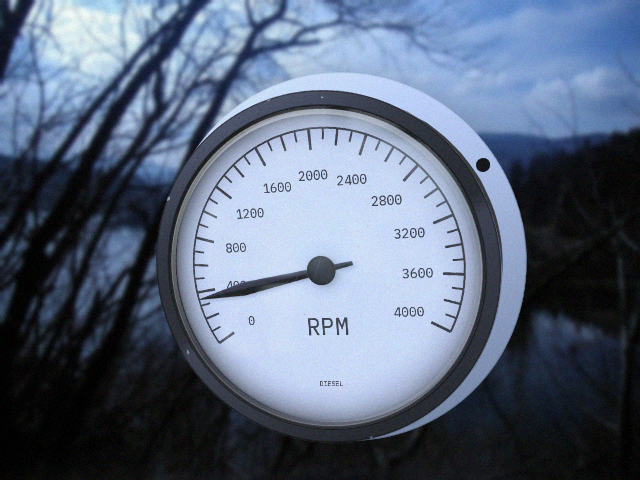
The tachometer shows 350 (rpm)
